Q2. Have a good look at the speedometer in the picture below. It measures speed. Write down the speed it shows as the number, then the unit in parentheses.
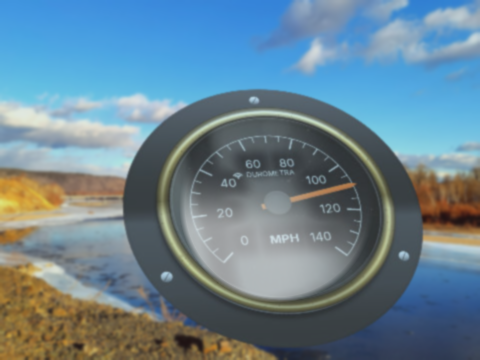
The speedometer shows 110 (mph)
